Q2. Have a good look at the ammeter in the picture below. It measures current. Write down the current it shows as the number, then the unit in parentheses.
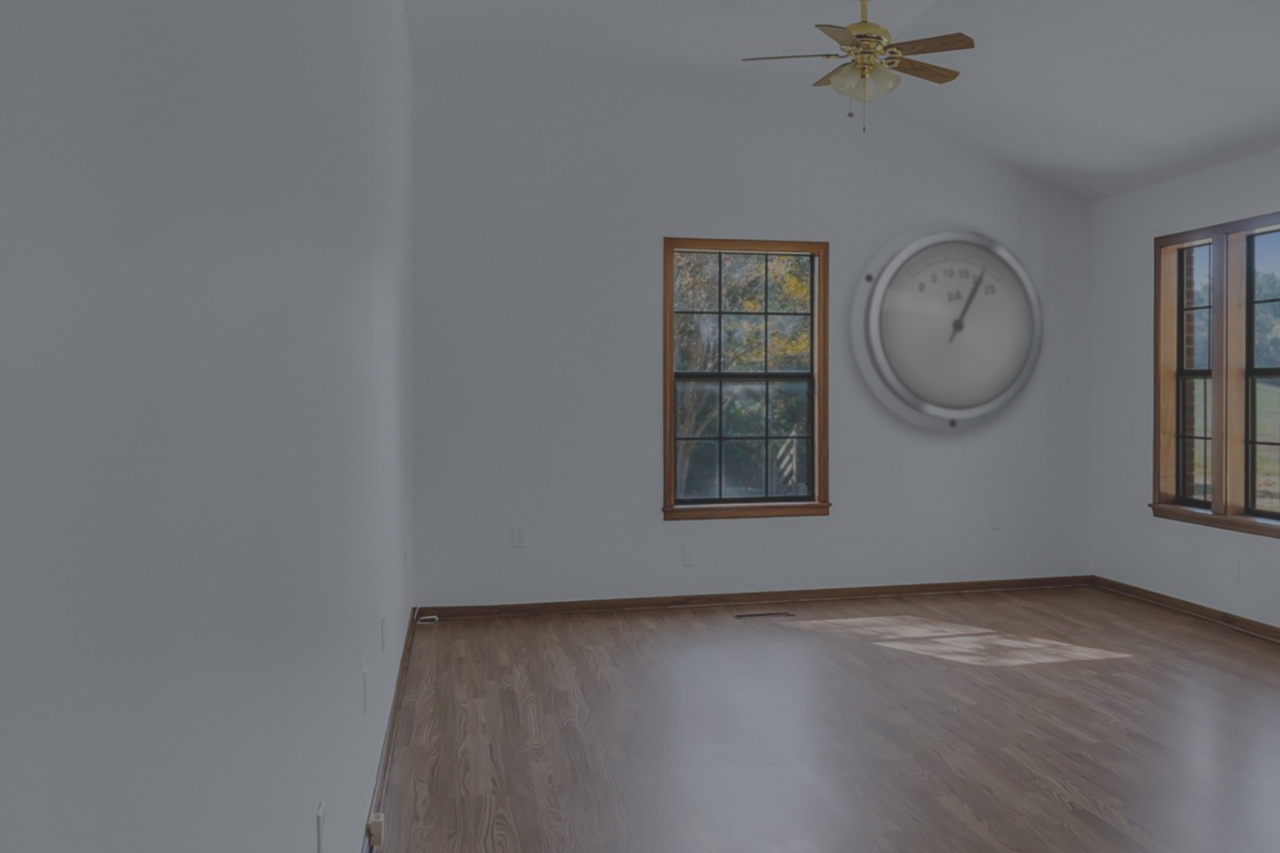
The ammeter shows 20 (µA)
